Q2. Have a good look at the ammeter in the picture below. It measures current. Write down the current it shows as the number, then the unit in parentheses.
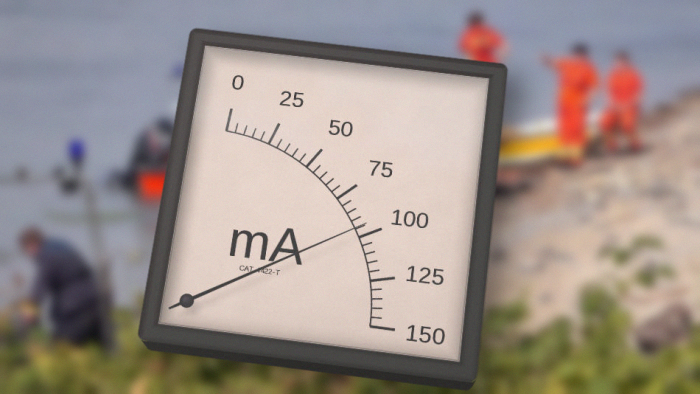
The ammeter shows 95 (mA)
